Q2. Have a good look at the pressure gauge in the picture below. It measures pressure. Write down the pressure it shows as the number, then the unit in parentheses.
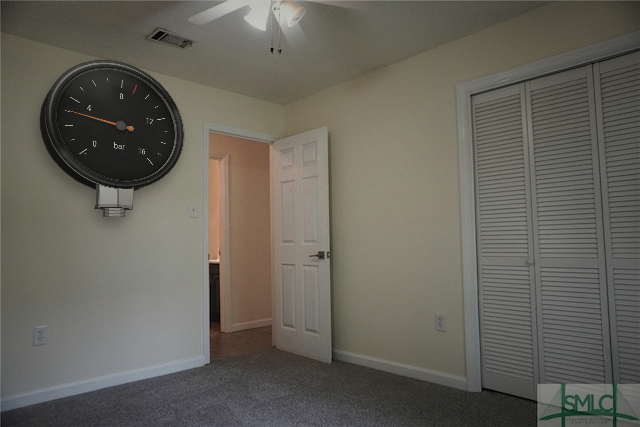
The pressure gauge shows 3 (bar)
